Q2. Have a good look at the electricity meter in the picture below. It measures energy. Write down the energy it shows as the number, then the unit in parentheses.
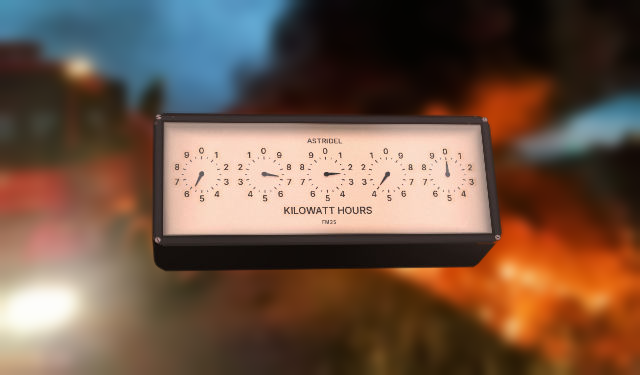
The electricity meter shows 57240 (kWh)
